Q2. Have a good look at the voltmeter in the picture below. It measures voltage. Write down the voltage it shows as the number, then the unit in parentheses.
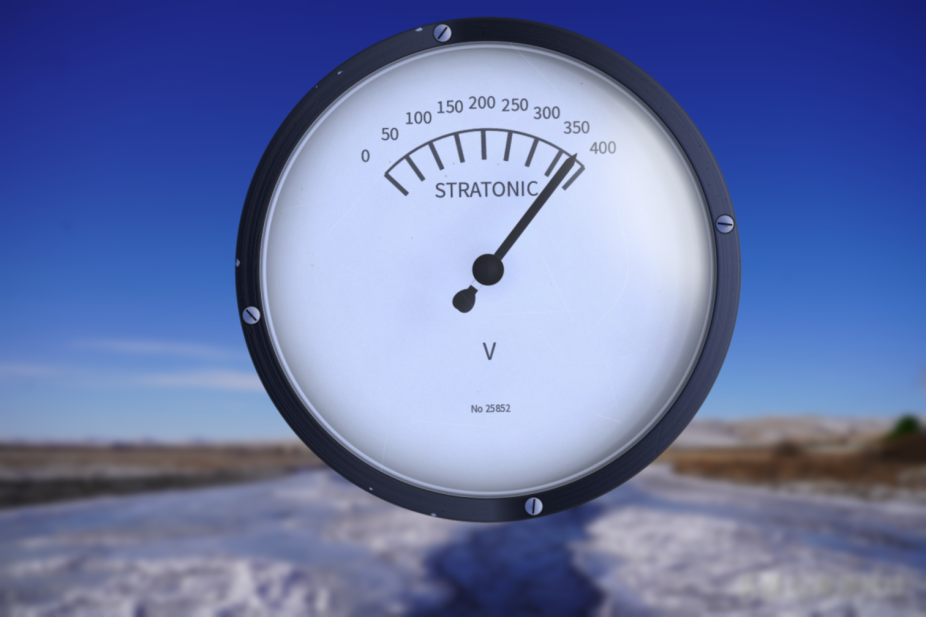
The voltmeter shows 375 (V)
